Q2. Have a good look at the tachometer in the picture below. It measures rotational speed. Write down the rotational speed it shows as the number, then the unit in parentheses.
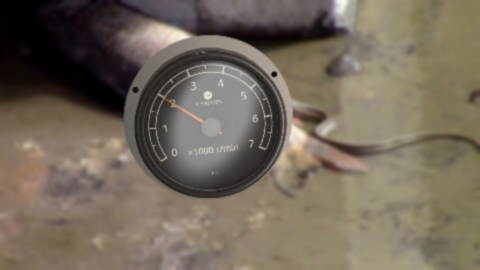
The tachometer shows 2000 (rpm)
